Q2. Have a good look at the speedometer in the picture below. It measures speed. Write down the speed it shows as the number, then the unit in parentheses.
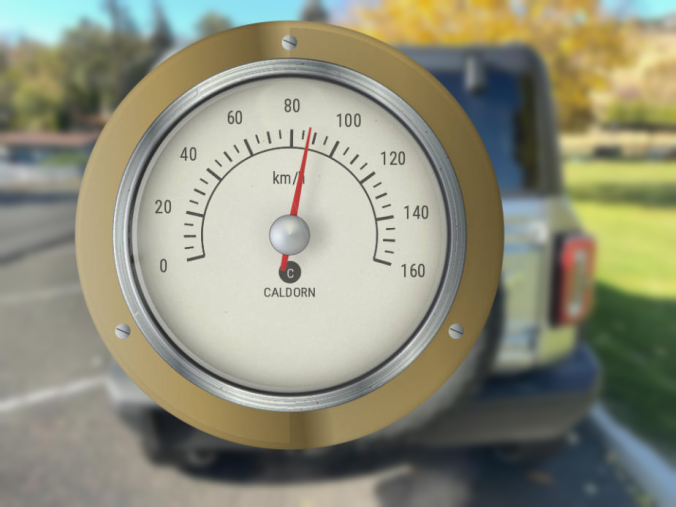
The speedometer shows 87.5 (km/h)
